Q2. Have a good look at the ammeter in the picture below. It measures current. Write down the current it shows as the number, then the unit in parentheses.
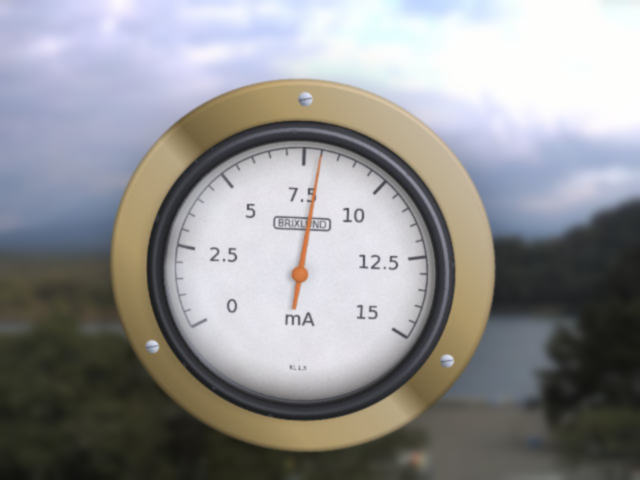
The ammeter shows 8 (mA)
